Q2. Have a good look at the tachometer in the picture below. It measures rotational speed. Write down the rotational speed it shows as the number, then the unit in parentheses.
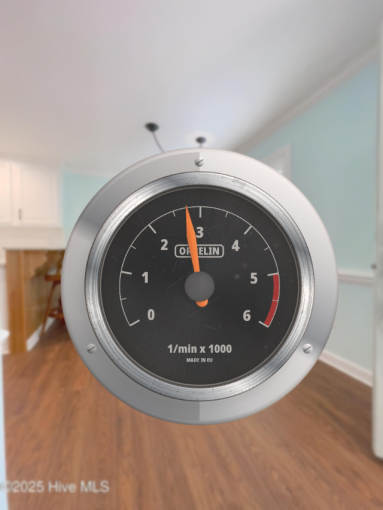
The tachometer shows 2750 (rpm)
